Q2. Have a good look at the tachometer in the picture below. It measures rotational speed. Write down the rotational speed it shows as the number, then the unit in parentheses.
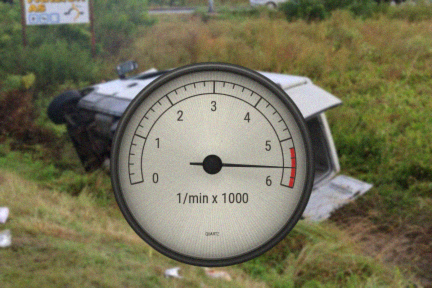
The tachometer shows 5600 (rpm)
